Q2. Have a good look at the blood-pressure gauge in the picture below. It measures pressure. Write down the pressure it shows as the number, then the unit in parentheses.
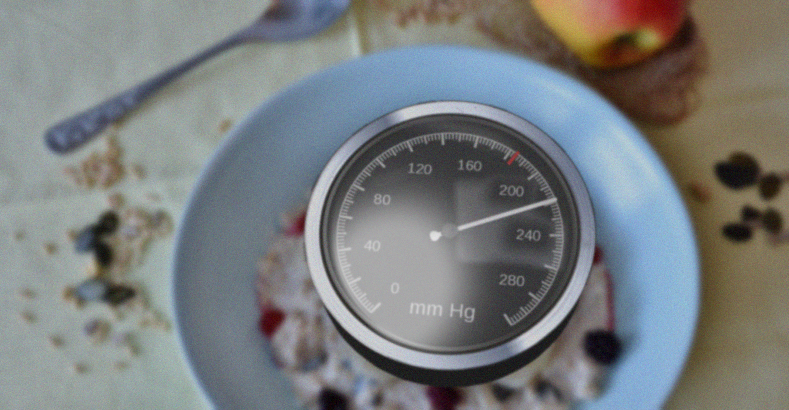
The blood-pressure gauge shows 220 (mmHg)
